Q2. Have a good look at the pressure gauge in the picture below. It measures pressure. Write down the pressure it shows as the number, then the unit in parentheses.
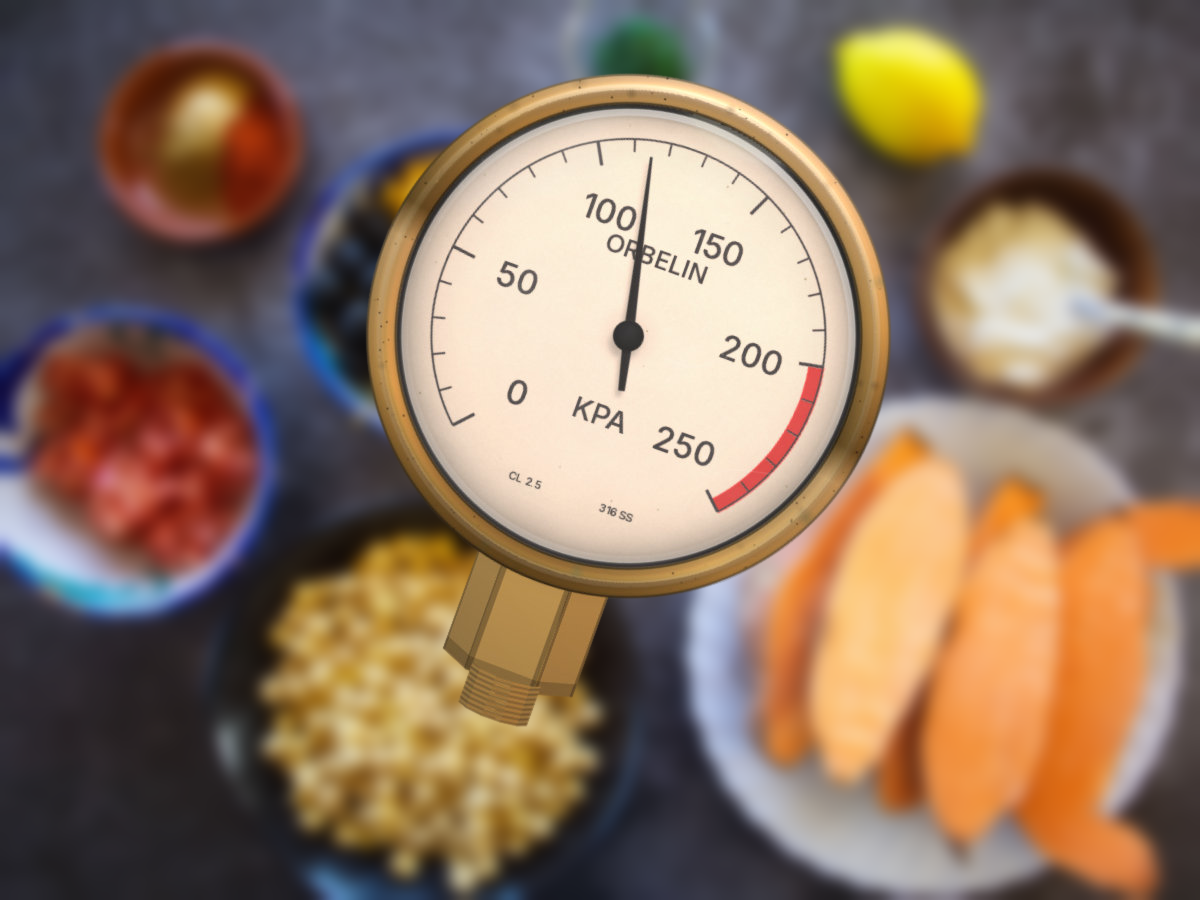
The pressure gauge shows 115 (kPa)
